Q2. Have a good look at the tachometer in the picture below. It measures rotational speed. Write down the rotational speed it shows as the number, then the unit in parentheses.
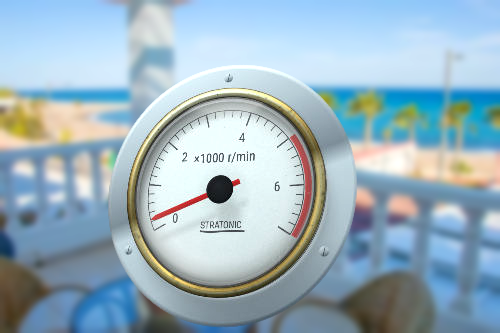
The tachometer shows 200 (rpm)
